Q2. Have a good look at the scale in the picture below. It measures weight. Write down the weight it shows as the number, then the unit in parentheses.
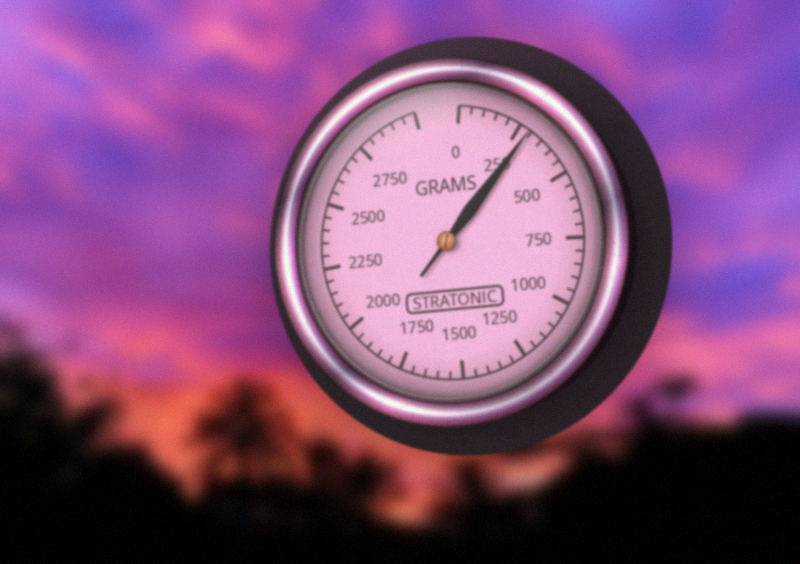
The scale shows 300 (g)
